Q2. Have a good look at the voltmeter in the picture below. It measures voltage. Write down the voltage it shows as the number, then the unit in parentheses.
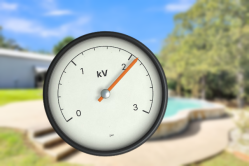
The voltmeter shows 2.1 (kV)
